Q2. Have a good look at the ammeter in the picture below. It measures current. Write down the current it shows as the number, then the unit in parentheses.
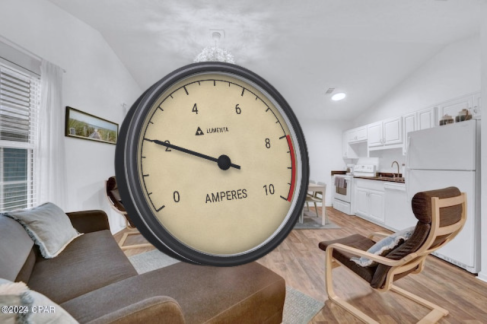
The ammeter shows 2 (A)
